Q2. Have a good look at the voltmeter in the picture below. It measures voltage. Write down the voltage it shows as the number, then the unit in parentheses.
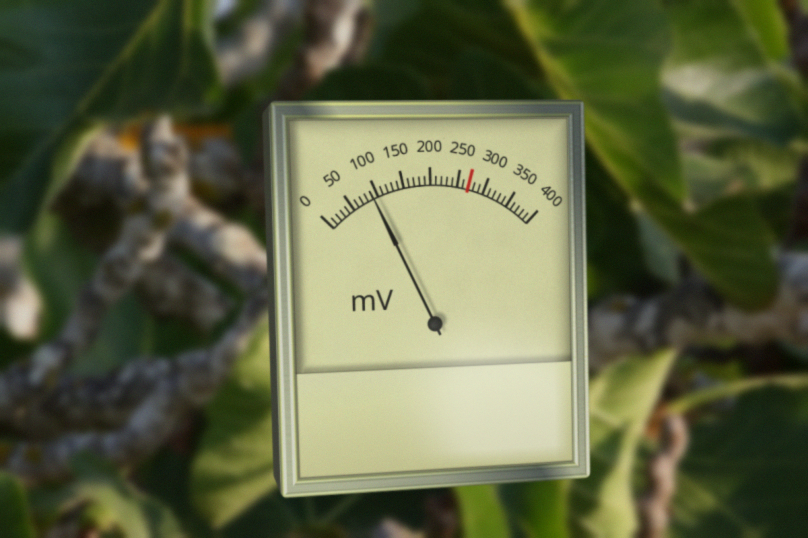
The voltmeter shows 90 (mV)
